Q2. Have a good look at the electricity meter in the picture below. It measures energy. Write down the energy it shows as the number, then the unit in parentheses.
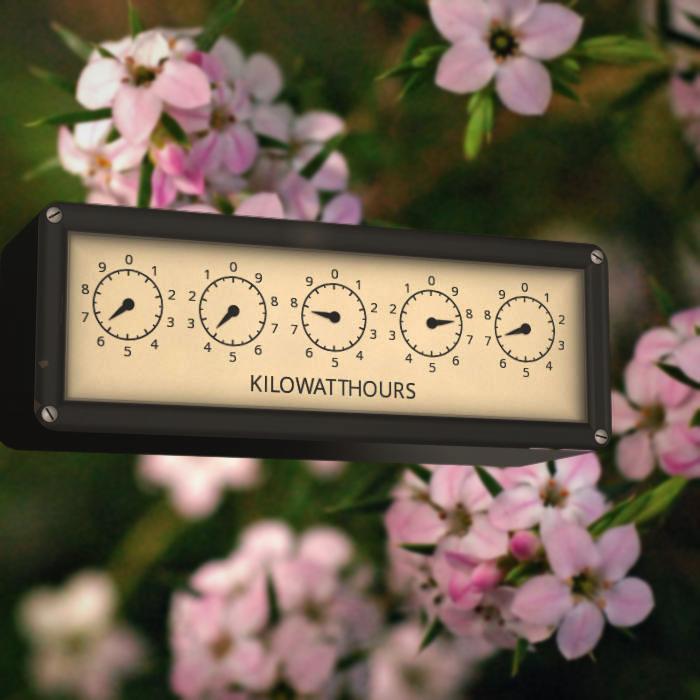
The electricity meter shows 63777 (kWh)
